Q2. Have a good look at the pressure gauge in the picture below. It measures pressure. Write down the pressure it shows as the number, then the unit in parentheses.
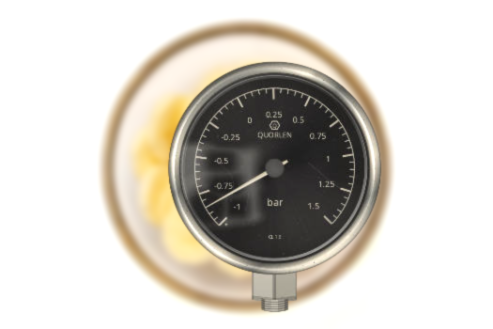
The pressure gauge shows -0.85 (bar)
